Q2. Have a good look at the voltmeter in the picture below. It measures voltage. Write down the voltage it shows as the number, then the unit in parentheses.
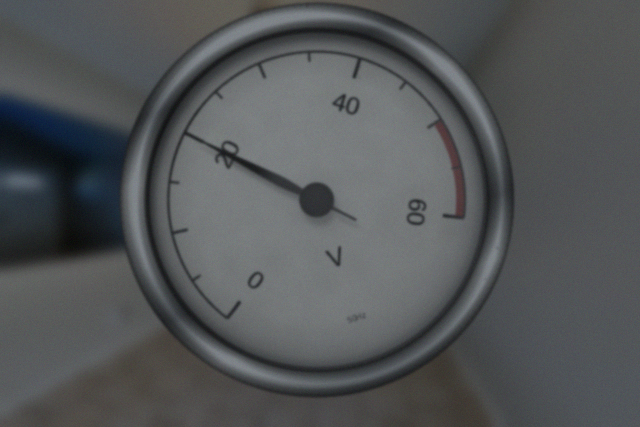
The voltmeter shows 20 (V)
